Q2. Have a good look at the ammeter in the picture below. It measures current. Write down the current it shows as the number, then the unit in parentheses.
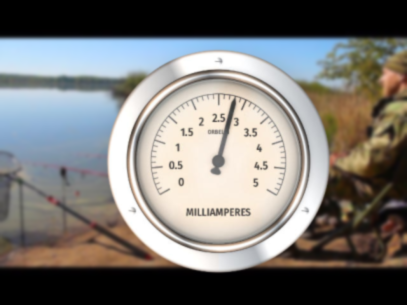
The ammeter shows 2.8 (mA)
